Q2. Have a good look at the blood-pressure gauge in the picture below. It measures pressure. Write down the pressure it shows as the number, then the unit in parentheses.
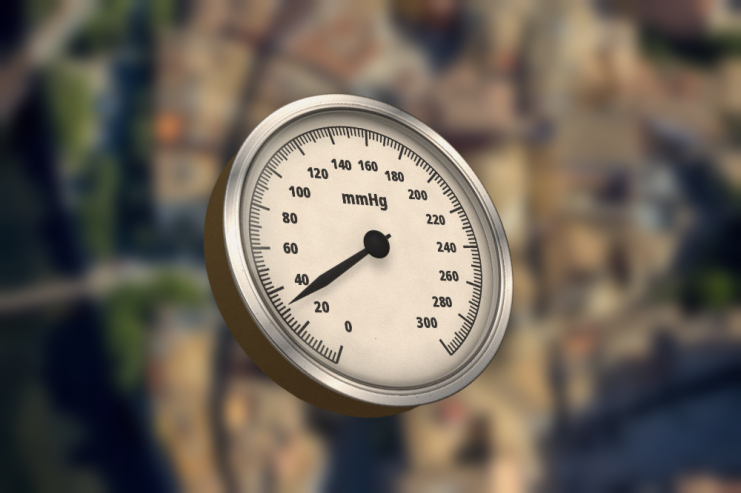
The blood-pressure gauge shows 32 (mmHg)
